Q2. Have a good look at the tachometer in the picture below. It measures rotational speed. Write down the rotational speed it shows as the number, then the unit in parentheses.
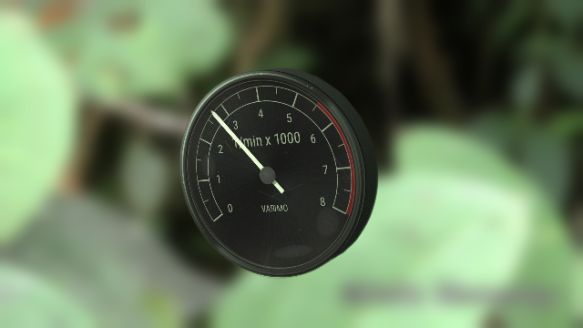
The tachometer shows 2750 (rpm)
